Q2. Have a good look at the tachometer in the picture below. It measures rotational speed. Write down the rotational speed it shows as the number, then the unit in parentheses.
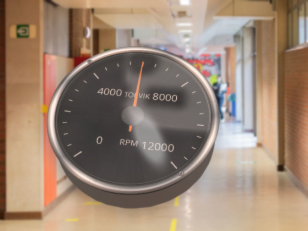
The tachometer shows 6000 (rpm)
